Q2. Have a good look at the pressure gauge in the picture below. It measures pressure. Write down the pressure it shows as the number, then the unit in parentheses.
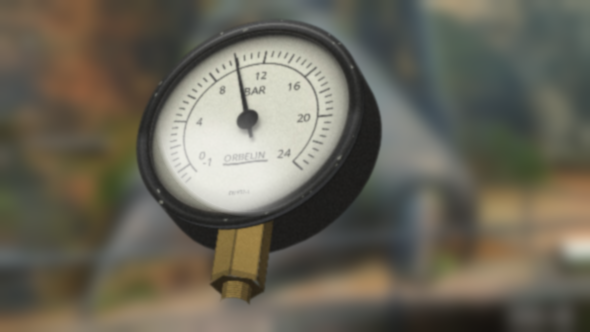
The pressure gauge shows 10 (bar)
